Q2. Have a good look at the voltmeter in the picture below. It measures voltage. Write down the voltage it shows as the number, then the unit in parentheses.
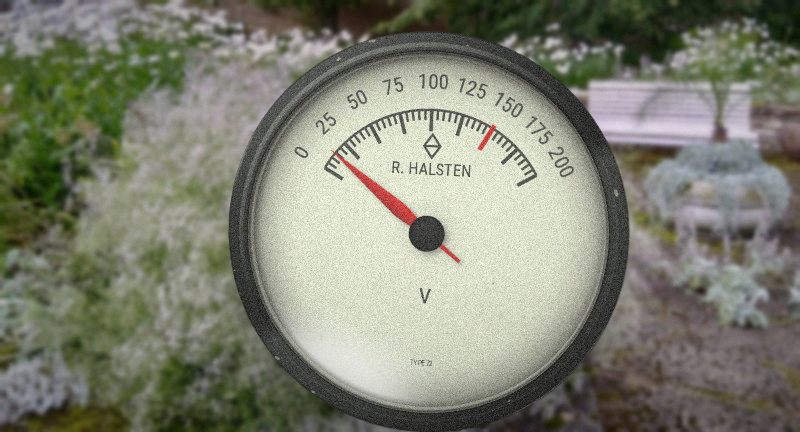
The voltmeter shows 15 (V)
